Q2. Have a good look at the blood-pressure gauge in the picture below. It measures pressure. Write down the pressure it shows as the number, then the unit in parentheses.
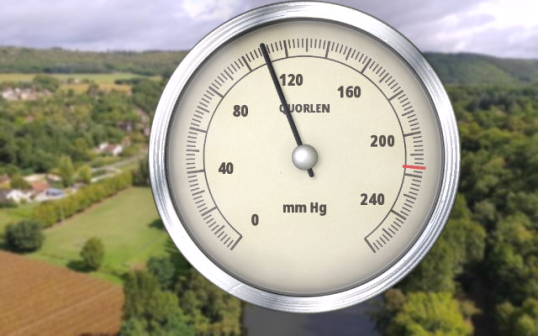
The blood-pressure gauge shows 110 (mmHg)
